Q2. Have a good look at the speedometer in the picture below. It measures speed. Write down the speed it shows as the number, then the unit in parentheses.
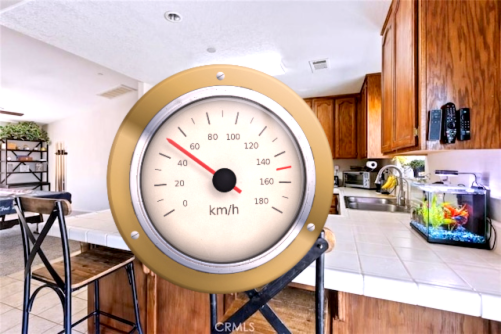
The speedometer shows 50 (km/h)
